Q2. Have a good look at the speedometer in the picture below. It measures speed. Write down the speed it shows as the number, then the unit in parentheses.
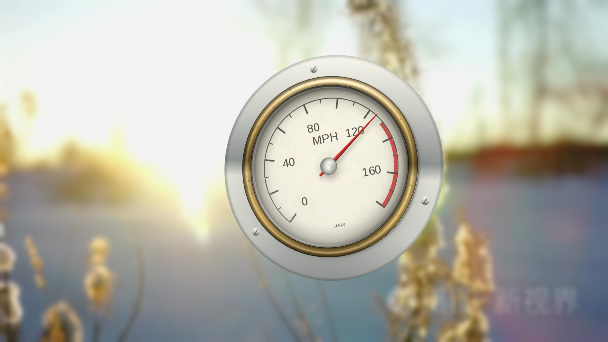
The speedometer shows 125 (mph)
